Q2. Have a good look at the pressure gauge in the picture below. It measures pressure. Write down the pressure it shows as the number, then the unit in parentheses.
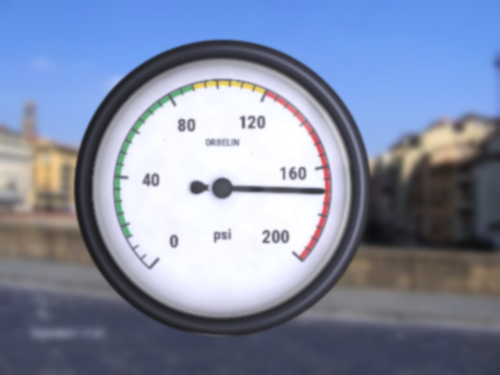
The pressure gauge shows 170 (psi)
